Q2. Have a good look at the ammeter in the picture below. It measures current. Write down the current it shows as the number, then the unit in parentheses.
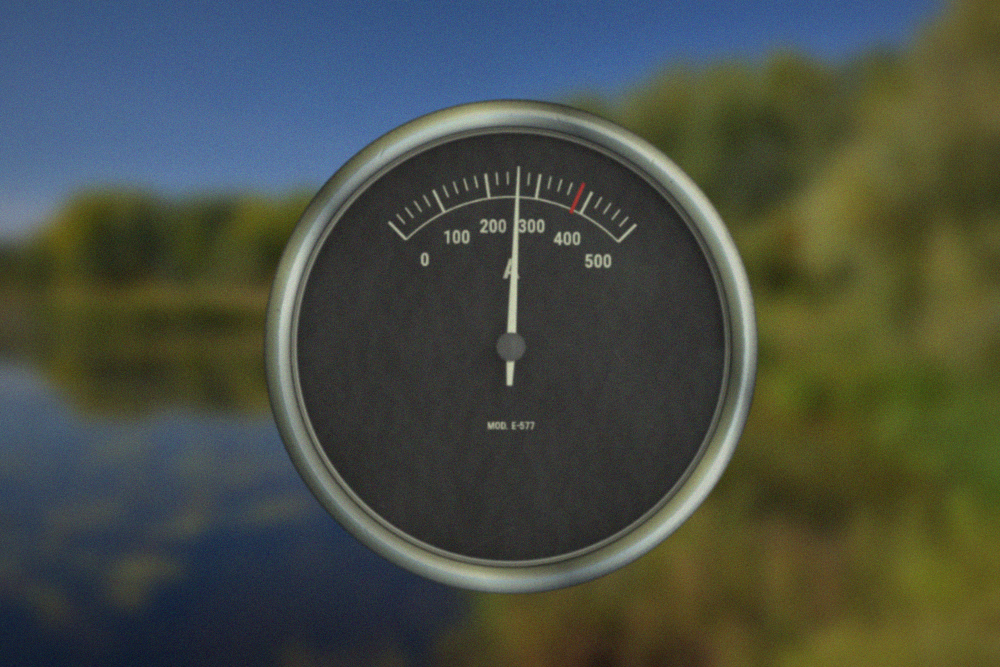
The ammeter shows 260 (A)
